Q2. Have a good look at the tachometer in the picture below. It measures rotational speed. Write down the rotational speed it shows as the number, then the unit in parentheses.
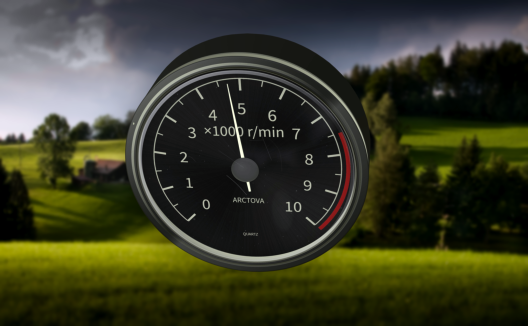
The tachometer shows 4750 (rpm)
